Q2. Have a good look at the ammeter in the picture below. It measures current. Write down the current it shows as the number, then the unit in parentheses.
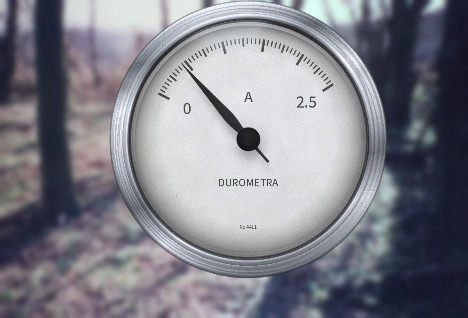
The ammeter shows 0.45 (A)
